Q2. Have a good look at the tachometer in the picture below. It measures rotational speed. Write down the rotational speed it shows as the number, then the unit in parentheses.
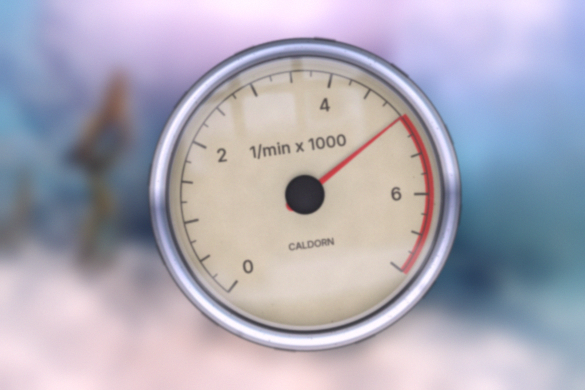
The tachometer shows 5000 (rpm)
